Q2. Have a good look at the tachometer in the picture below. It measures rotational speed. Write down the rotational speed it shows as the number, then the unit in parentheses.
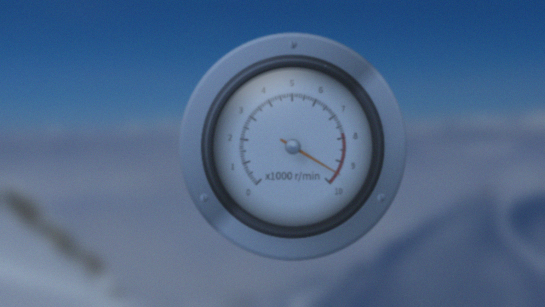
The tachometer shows 9500 (rpm)
